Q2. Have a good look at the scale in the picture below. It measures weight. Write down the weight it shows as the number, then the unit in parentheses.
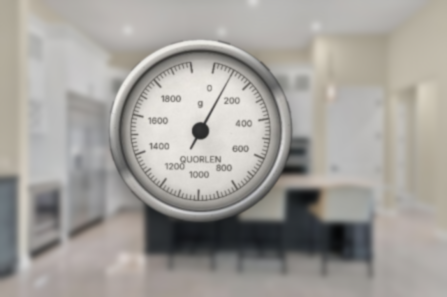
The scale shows 100 (g)
